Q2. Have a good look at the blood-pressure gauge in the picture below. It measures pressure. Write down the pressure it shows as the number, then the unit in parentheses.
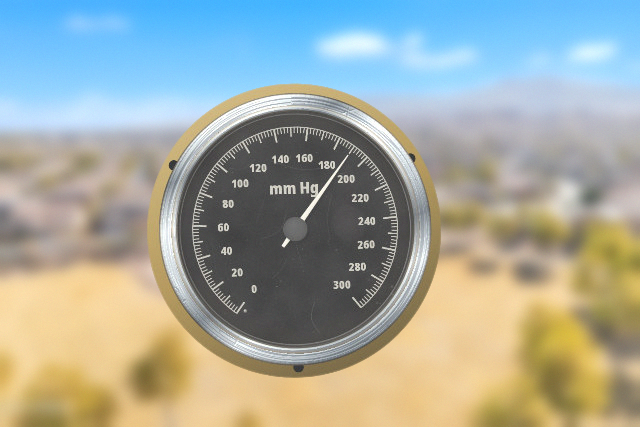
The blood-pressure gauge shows 190 (mmHg)
